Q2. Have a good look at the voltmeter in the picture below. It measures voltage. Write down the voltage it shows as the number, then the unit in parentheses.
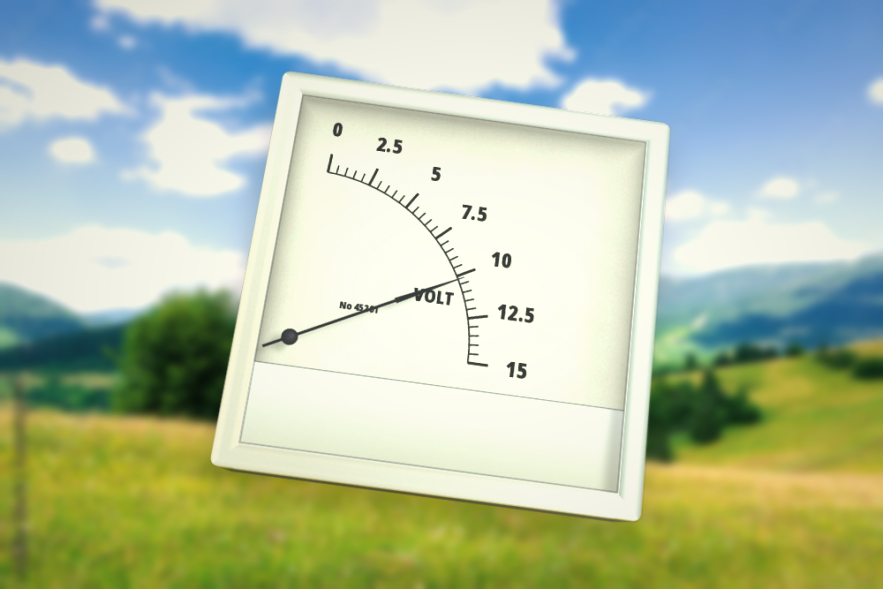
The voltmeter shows 10.25 (V)
